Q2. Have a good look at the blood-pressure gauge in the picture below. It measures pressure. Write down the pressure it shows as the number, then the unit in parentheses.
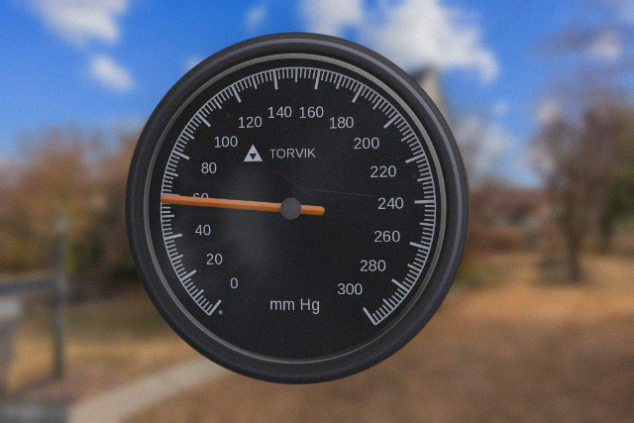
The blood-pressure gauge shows 58 (mmHg)
